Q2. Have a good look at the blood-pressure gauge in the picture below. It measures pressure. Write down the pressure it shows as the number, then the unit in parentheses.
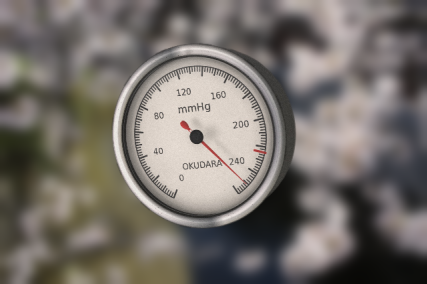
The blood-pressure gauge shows 250 (mmHg)
